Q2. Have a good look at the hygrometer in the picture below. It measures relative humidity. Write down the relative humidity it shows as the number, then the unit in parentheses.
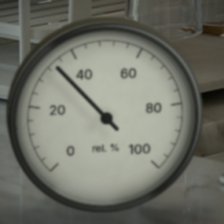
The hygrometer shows 34 (%)
